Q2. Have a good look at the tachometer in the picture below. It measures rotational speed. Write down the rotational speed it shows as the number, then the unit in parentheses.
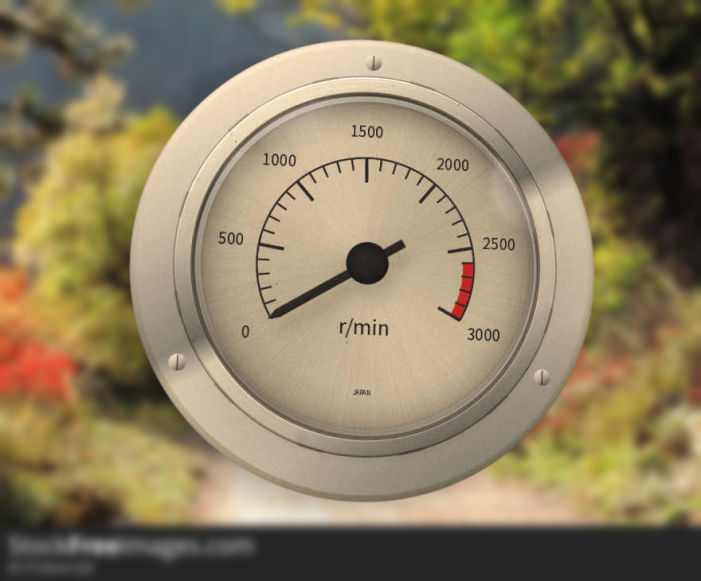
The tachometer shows 0 (rpm)
